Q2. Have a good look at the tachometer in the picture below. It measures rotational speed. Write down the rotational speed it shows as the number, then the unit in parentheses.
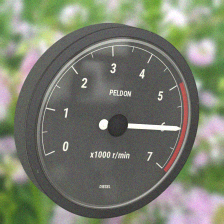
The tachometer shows 6000 (rpm)
